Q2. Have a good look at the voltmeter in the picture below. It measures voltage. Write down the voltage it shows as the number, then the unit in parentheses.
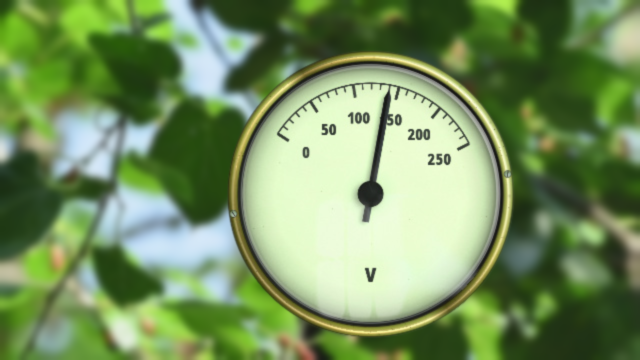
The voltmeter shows 140 (V)
